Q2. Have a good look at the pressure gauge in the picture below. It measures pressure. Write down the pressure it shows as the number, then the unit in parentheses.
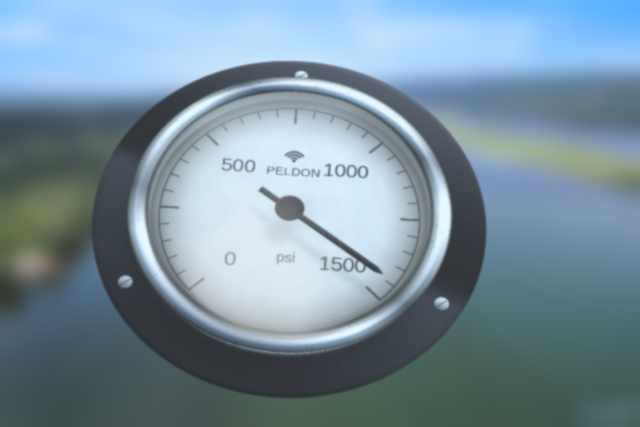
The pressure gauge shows 1450 (psi)
